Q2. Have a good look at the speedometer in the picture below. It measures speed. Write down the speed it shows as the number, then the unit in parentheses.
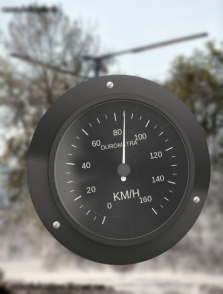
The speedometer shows 85 (km/h)
